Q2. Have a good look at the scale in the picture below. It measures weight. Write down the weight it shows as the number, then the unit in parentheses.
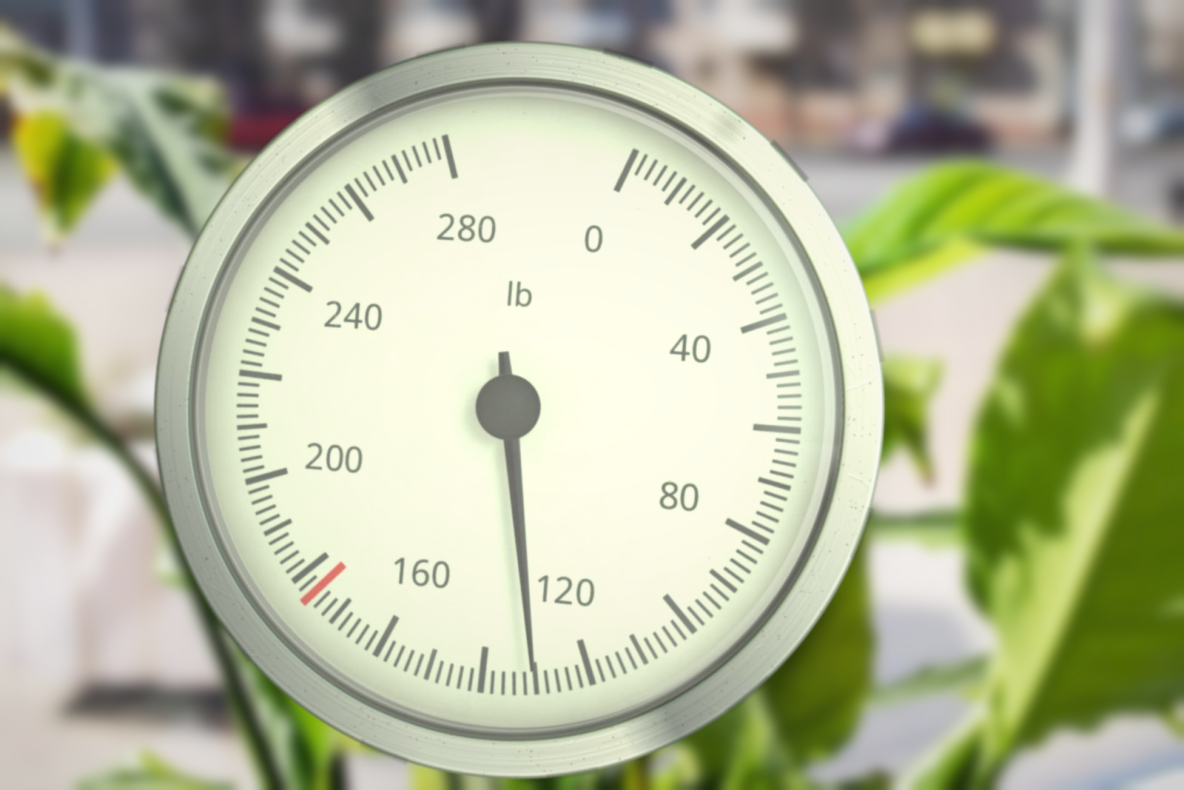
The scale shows 130 (lb)
